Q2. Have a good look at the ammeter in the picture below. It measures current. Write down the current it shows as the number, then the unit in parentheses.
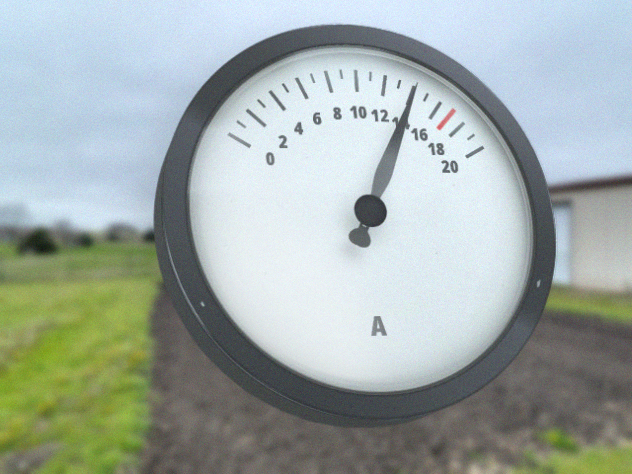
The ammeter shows 14 (A)
